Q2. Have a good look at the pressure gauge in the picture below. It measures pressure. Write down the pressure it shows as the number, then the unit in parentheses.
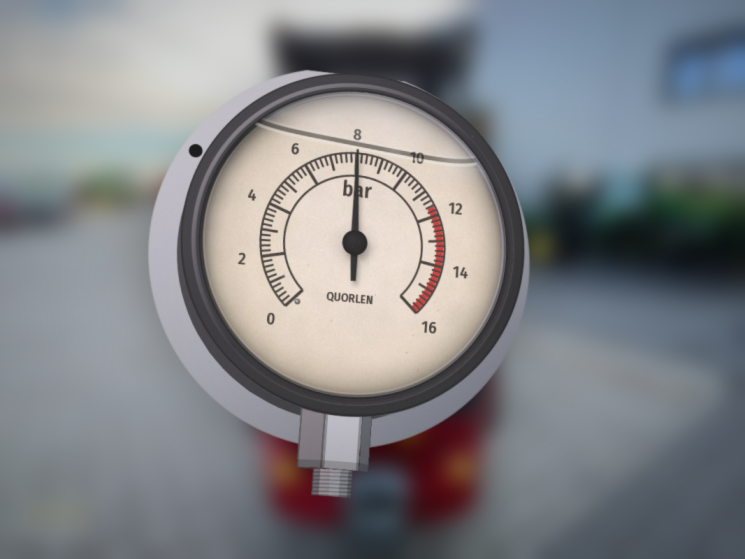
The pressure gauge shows 8 (bar)
